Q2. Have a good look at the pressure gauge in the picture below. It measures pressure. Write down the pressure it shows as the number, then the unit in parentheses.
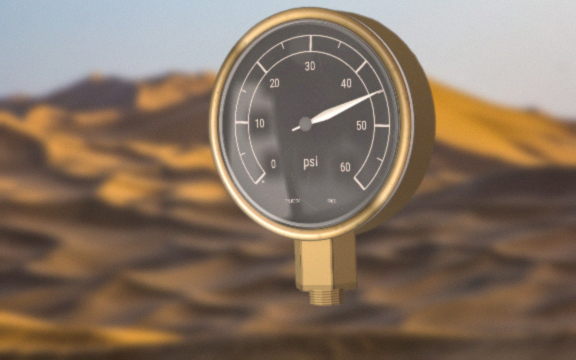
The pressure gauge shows 45 (psi)
